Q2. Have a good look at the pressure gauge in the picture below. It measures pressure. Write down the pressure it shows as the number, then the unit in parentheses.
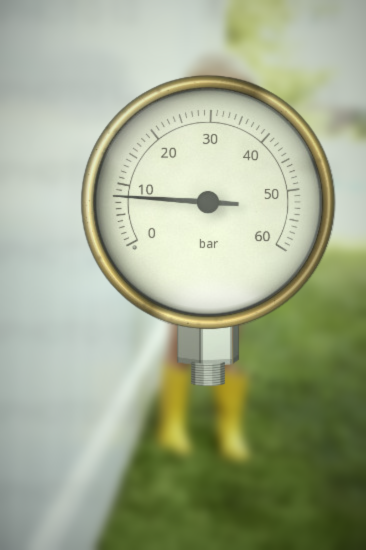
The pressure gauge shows 8 (bar)
